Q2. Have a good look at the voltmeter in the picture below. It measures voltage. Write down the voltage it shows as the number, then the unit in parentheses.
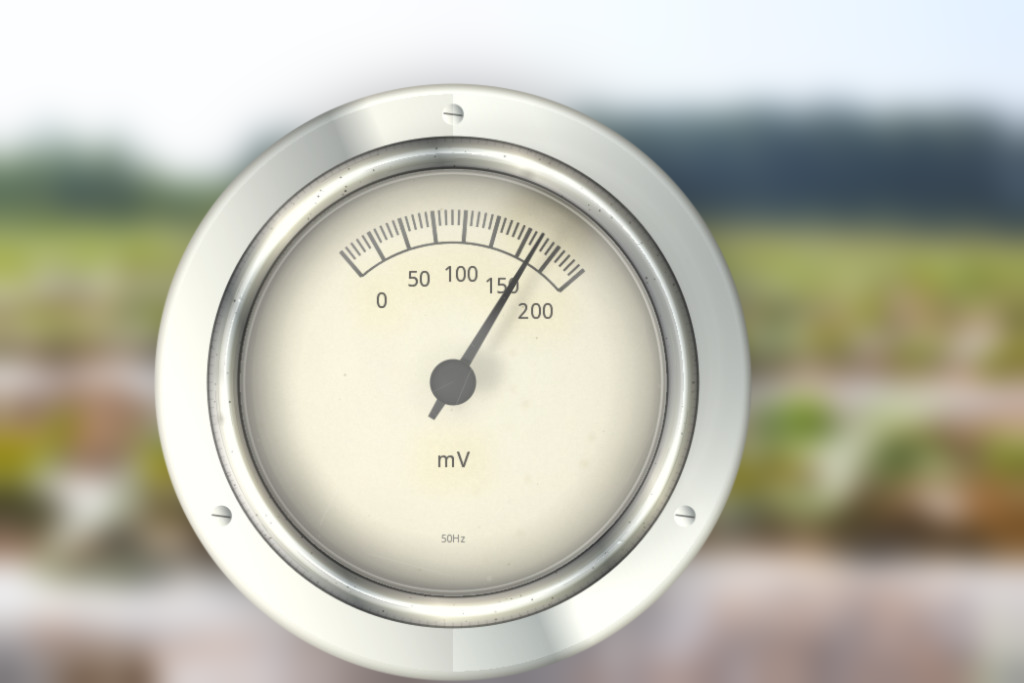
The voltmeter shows 160 (mV)
